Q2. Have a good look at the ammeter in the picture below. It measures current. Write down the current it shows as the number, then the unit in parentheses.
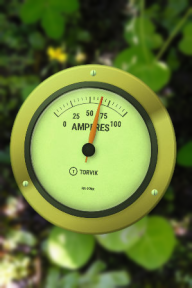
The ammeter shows 65 (A)
